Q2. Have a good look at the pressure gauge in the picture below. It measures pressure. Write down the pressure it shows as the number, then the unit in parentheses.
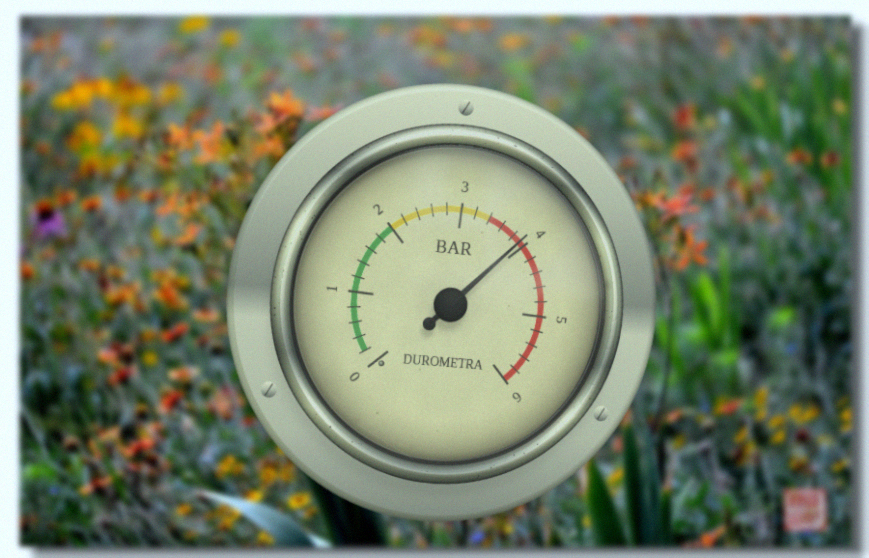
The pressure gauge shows 3.9 (bar)
